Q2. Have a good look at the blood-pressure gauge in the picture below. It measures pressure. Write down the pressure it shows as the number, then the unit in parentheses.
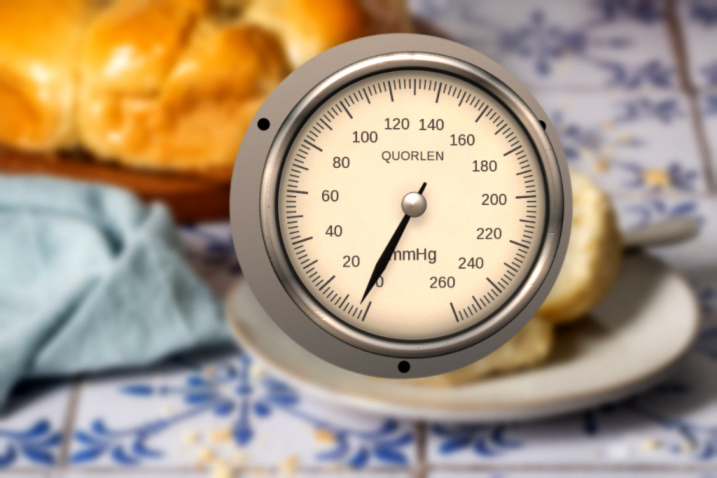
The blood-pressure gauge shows 4 (mmHg)
